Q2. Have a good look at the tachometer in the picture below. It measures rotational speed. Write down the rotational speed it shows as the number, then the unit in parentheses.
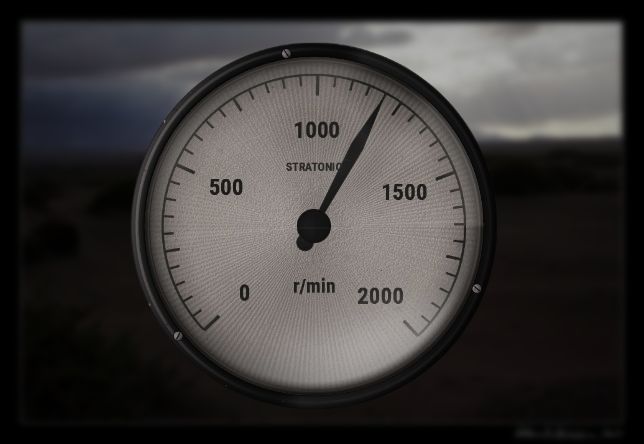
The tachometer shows 1200 (rpm)
